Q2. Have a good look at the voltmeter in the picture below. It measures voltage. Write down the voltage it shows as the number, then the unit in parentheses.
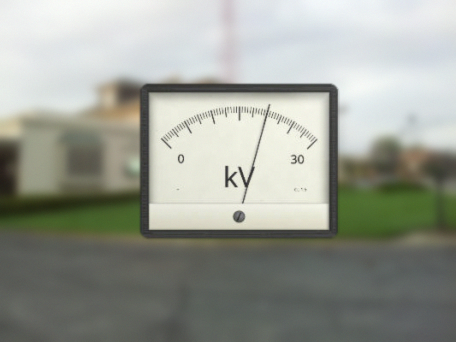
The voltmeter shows 20 (kV)
